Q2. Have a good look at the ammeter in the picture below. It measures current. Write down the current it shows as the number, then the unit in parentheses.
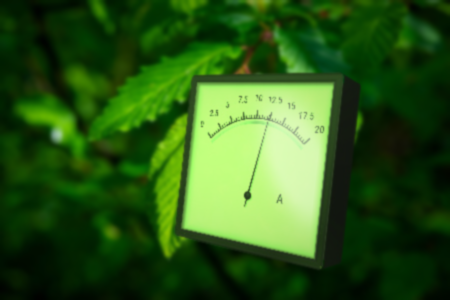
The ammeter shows 12.5 (A)
